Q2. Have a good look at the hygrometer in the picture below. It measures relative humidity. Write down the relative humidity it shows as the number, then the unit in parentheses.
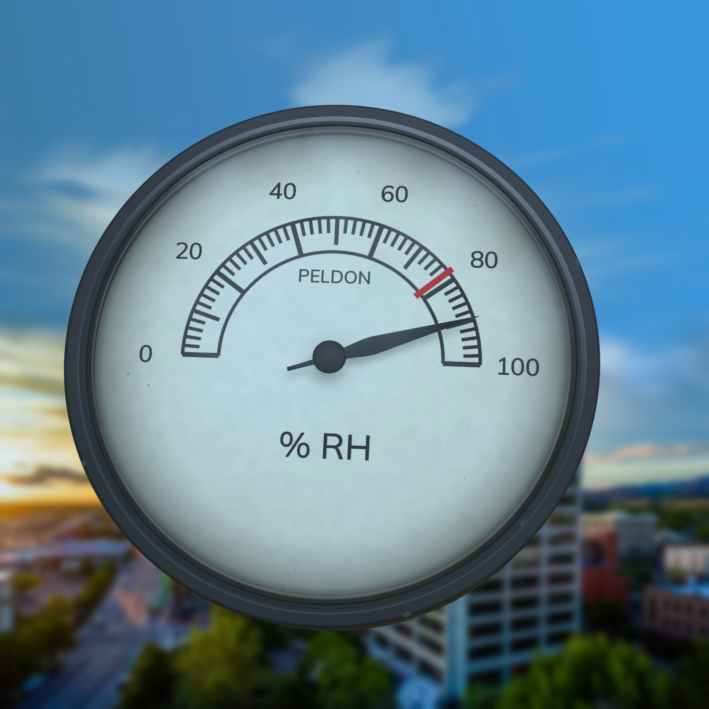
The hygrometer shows 90 (%)
